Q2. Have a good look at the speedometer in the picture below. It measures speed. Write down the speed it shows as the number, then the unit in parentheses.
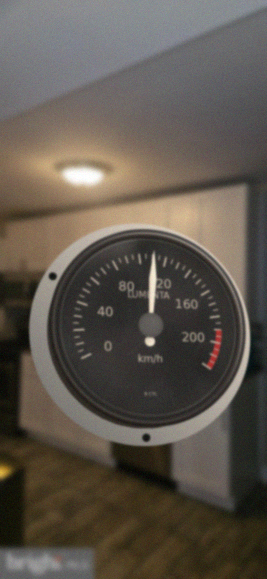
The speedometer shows 110 (km/h)
